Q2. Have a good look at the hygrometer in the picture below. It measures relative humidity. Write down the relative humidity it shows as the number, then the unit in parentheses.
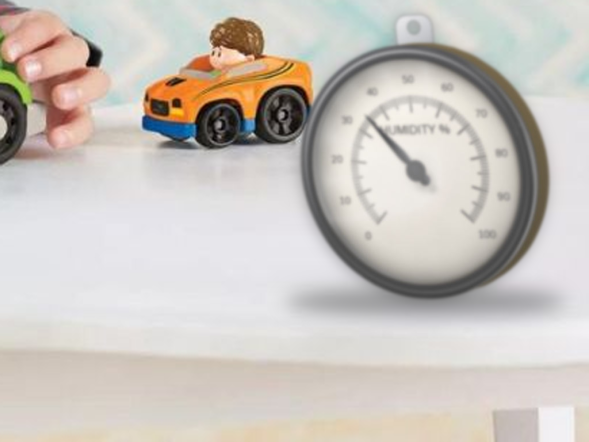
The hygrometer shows 35 (%)
